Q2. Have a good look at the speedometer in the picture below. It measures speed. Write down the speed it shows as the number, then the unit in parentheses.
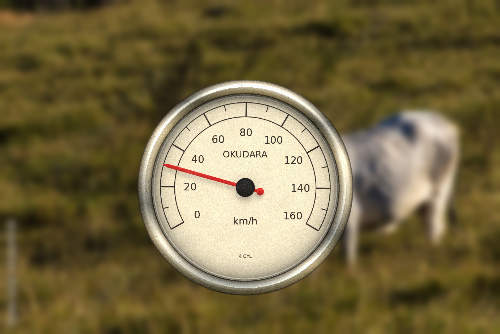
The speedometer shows 30 (km/h)
